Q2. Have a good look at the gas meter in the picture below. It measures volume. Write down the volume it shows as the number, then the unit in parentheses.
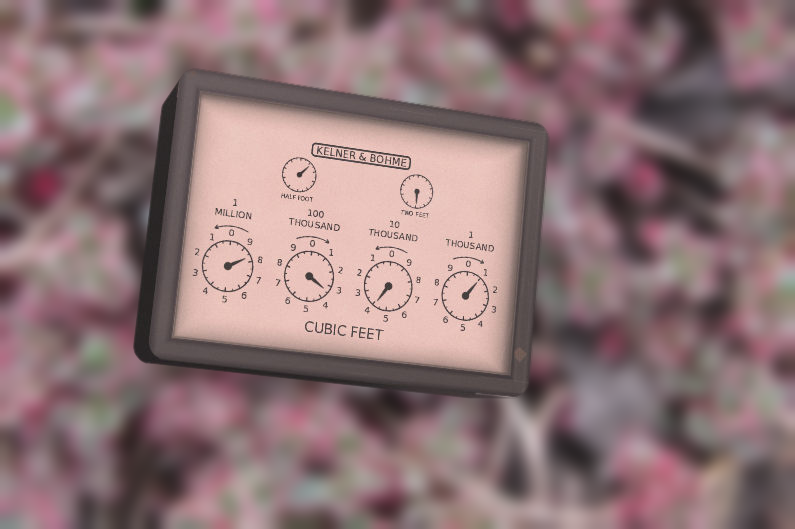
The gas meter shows 834100 (ft³)
